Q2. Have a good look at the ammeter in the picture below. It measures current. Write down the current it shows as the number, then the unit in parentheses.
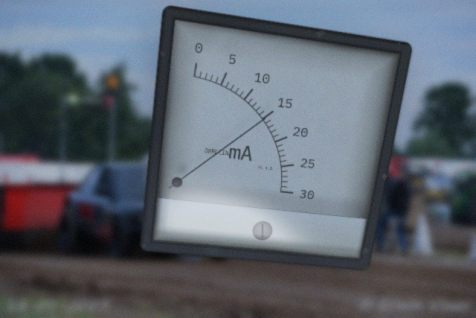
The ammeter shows 15 (mA)
